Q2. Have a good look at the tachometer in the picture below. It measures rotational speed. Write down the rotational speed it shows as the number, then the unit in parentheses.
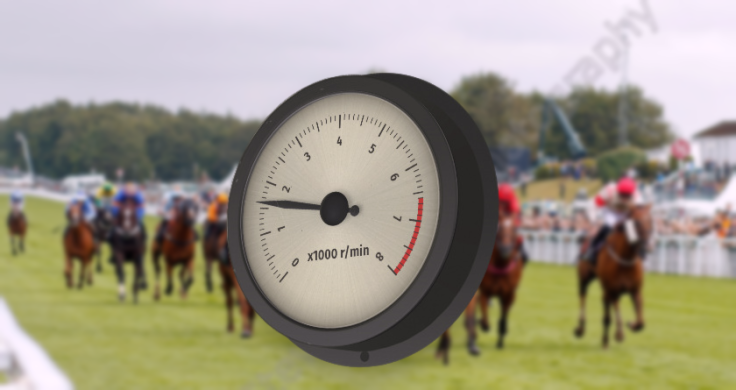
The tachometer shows 1600 (rpm)
